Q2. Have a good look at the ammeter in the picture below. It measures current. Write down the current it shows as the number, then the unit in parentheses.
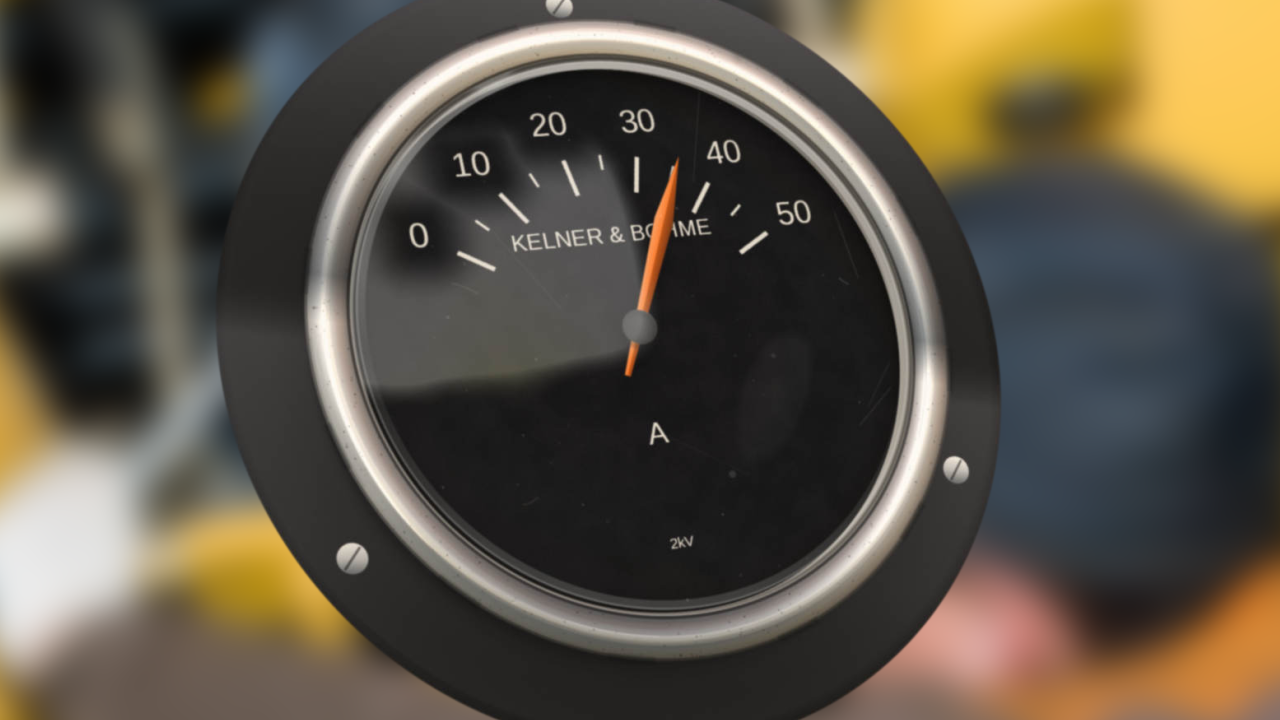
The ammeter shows 35 (A)
